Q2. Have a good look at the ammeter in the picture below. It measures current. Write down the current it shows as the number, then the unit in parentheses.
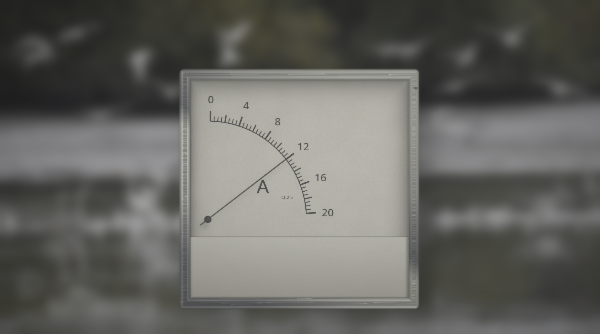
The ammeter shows 12 (A)
